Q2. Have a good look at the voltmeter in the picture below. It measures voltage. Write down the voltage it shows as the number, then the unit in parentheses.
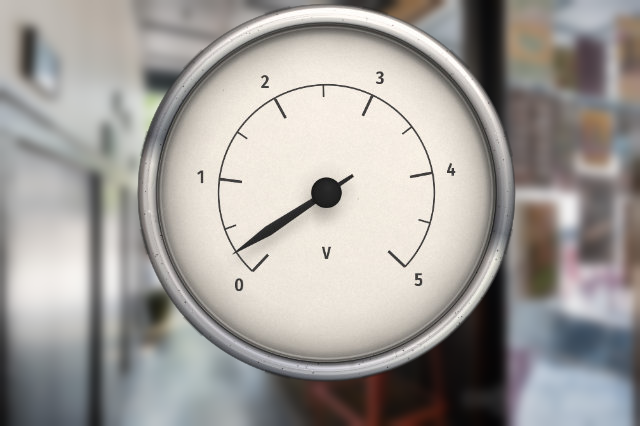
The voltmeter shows 0.25 (V)
